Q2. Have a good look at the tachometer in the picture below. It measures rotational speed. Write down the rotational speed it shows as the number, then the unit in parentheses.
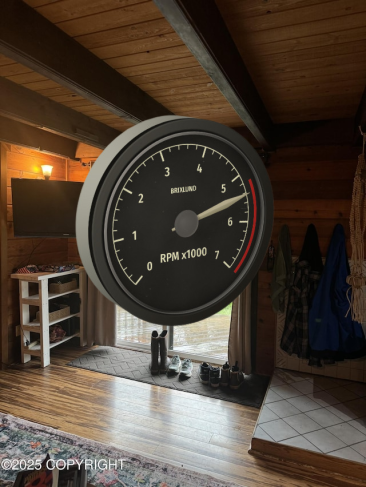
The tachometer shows 5400 (rpm)
